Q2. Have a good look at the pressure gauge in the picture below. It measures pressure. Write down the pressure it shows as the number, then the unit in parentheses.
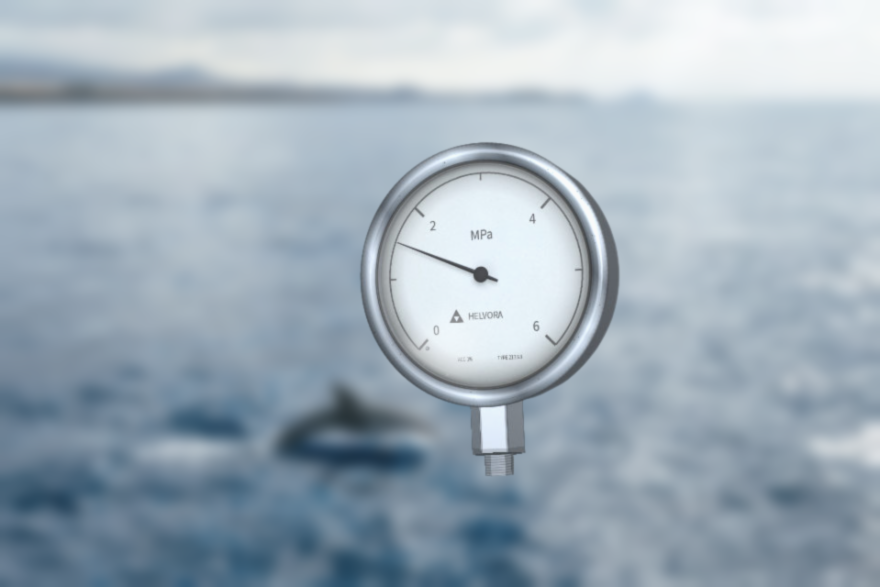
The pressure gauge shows 1.5 (MPa)
